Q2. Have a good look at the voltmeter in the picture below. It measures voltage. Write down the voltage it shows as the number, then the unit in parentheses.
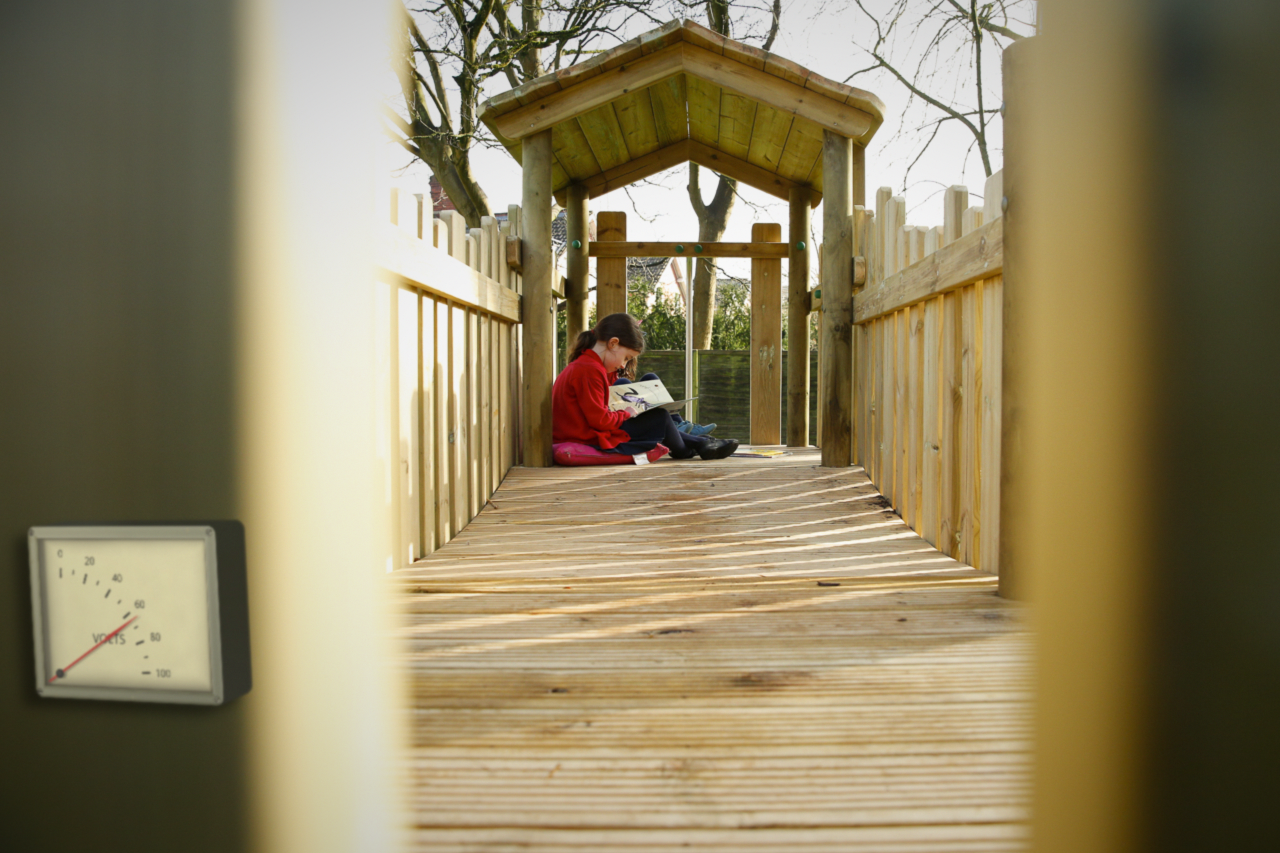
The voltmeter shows 65 (V)
